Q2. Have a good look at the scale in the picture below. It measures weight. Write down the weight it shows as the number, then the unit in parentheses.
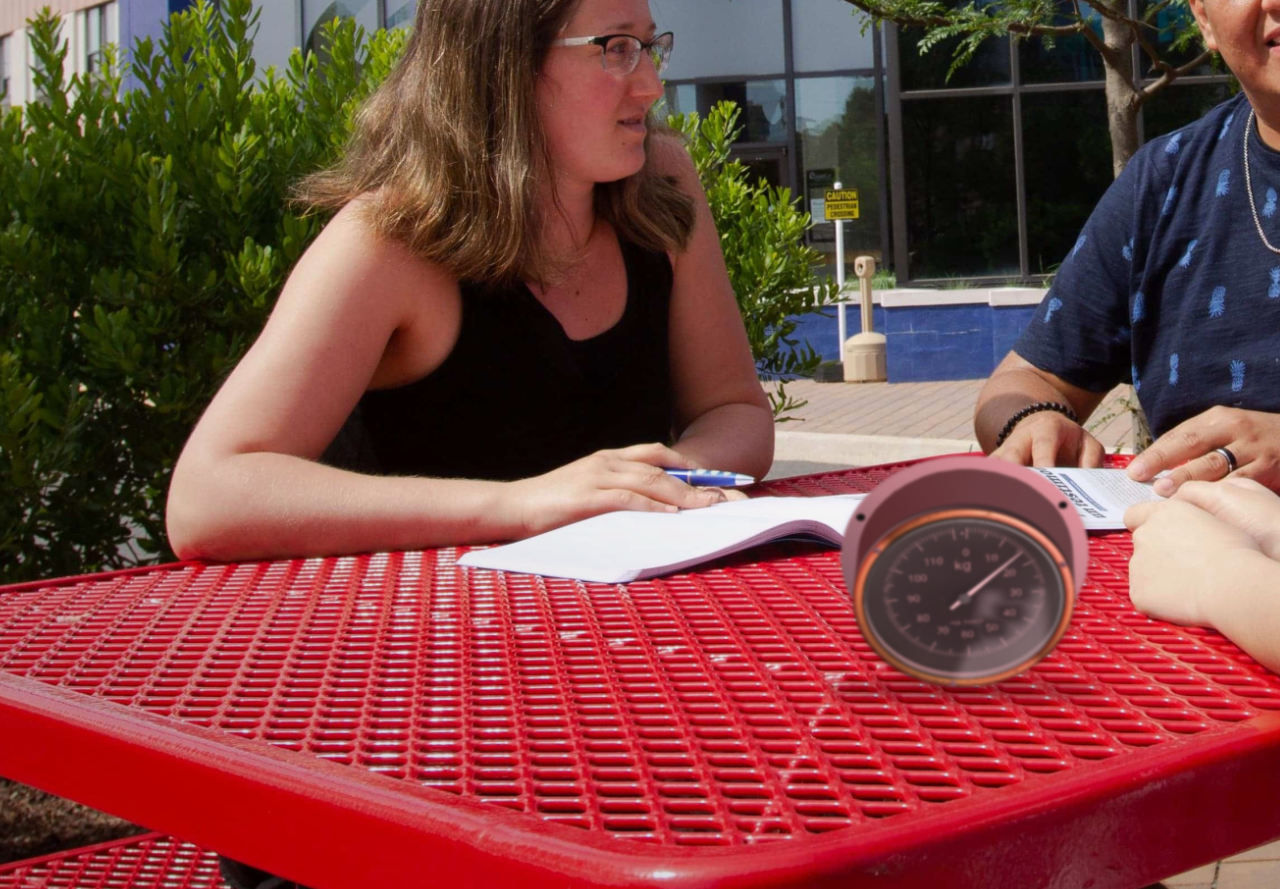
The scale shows 15 (kg)
